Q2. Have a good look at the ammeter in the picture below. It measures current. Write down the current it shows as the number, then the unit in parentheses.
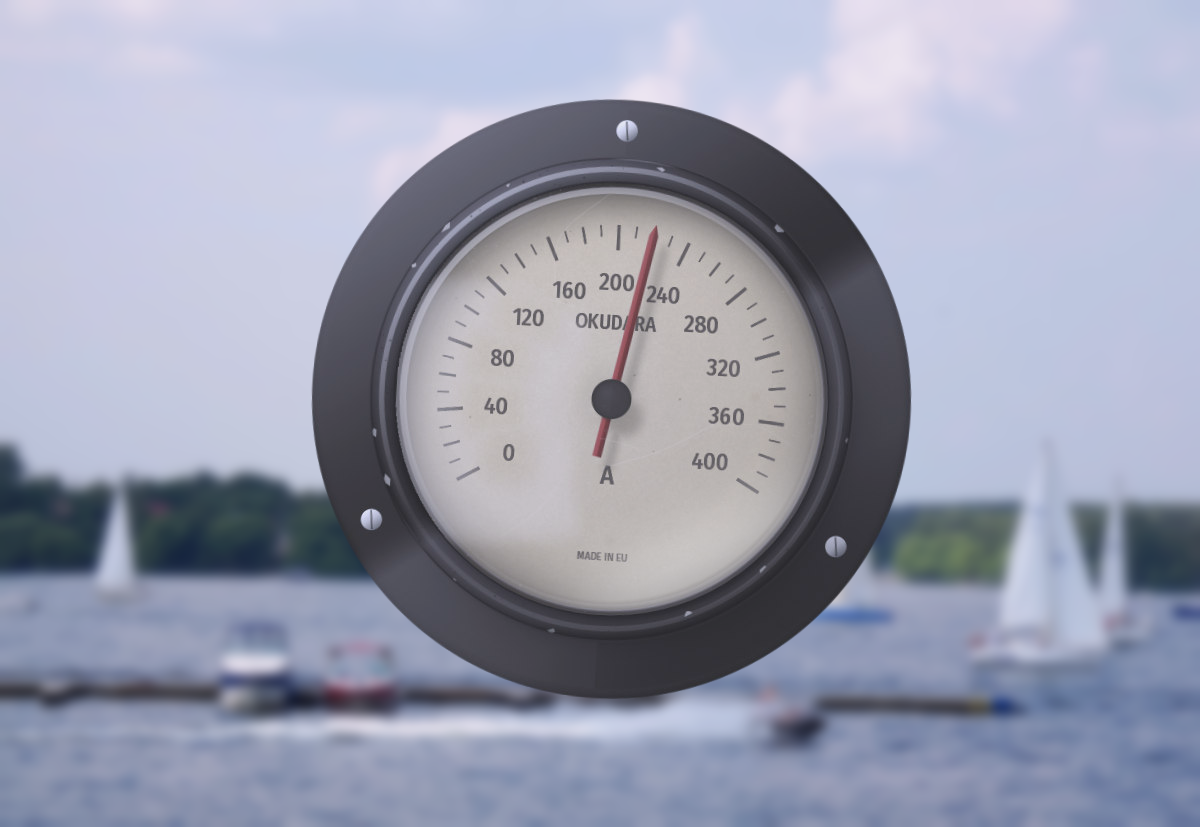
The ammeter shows 220 (A)
